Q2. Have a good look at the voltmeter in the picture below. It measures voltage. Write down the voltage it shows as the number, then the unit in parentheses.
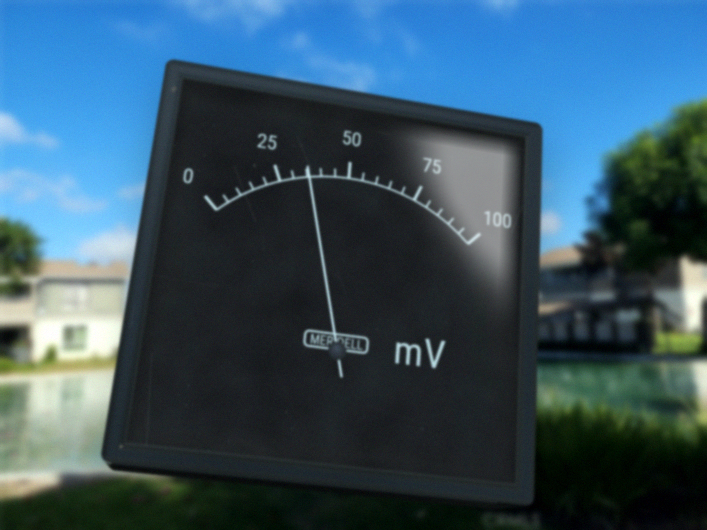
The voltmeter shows 35 (mV)
